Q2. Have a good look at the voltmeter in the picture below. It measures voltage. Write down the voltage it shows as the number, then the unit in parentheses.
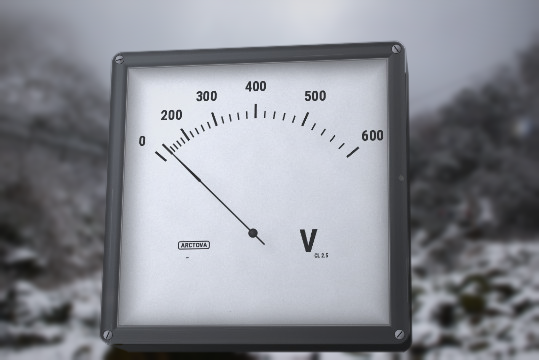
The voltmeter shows 100 (V)
